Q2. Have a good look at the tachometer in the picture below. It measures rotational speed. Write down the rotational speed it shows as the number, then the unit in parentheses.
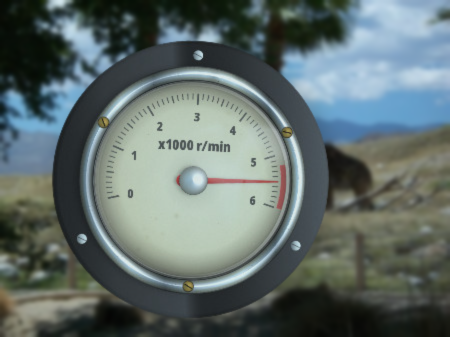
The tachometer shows 5500 (rpm)
